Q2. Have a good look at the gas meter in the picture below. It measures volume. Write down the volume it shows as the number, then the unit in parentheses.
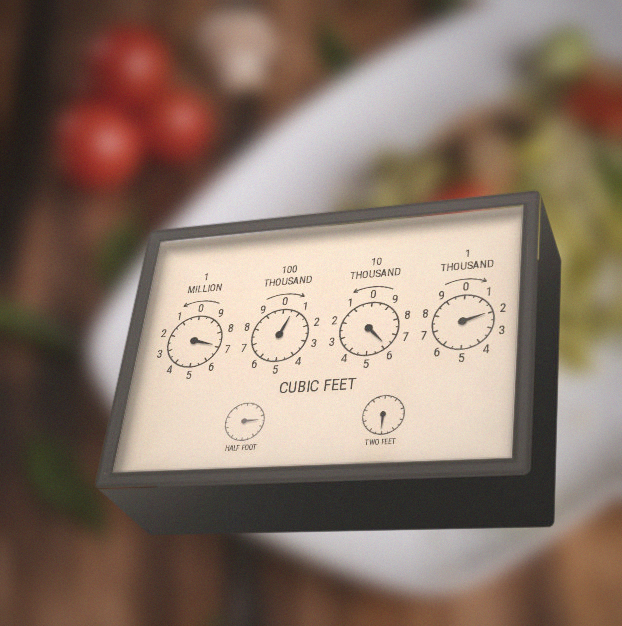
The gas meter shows 706200 (ft³)
